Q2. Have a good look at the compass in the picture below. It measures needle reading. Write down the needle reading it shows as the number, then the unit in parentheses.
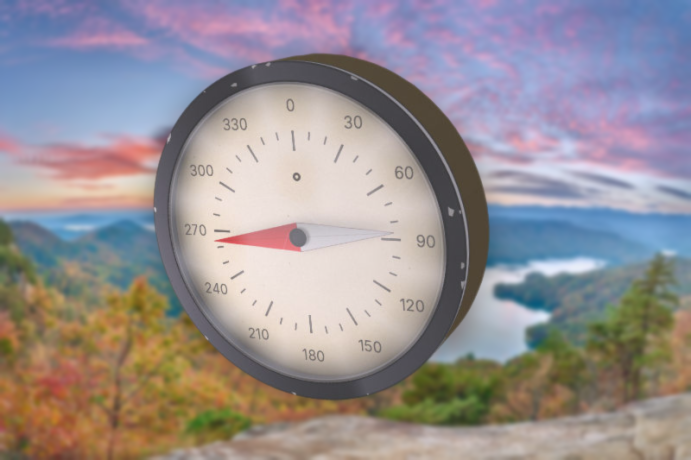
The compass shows 265 (°)
